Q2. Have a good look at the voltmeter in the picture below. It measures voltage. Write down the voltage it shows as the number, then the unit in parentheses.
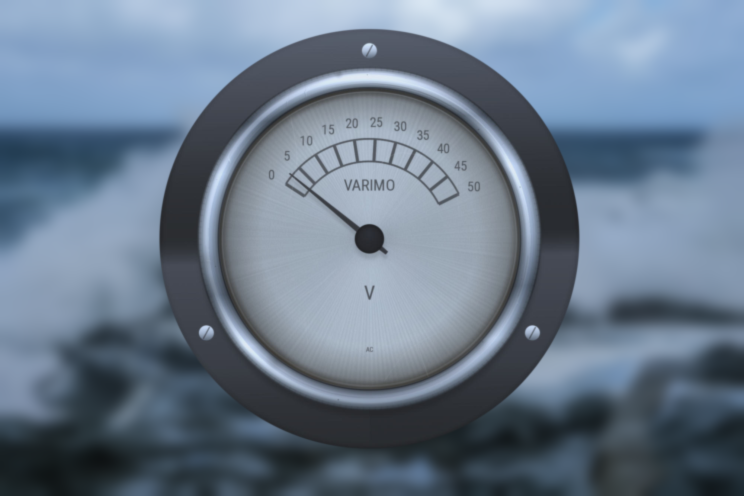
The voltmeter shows 2.5 (V)
